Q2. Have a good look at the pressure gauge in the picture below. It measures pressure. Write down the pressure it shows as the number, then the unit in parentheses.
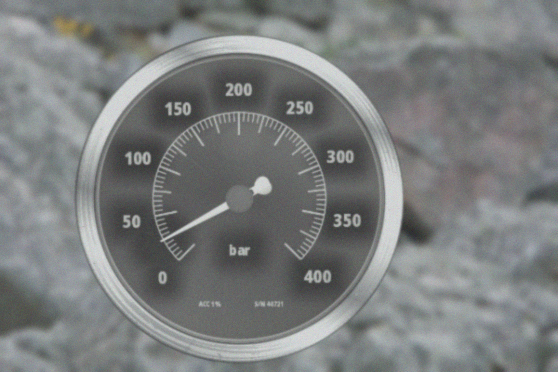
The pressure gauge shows 25 (bar)
